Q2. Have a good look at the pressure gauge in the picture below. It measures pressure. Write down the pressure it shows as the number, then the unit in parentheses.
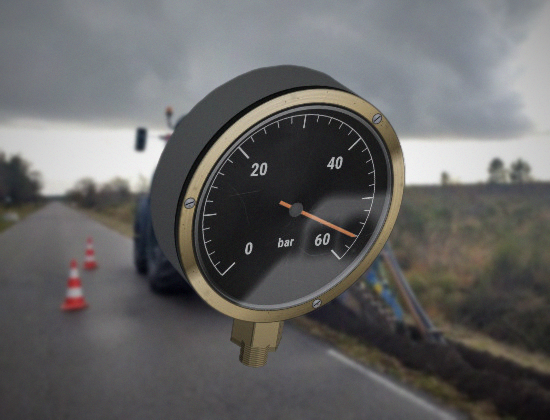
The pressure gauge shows 56 (bar)
